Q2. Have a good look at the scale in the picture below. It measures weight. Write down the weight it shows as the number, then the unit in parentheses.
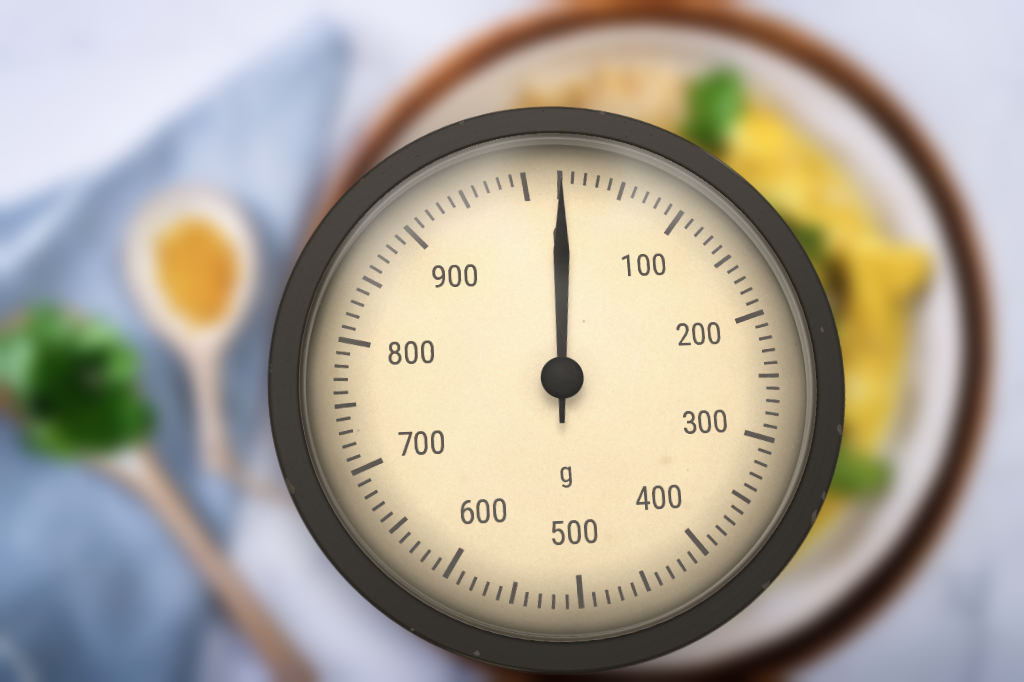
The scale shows 0 (g)
